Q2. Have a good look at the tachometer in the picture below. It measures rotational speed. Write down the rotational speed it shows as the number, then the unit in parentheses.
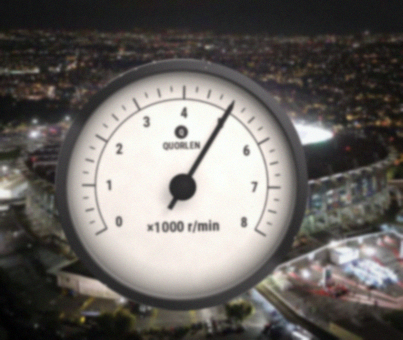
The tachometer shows 5000 (rpm)
